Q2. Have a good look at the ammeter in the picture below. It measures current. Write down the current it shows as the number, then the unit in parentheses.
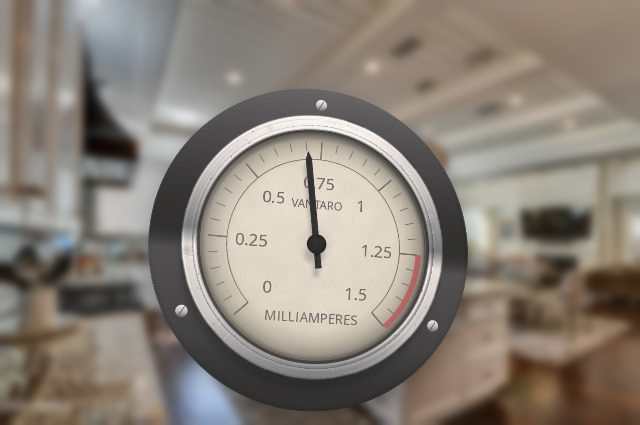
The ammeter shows 0.7 (mA)
